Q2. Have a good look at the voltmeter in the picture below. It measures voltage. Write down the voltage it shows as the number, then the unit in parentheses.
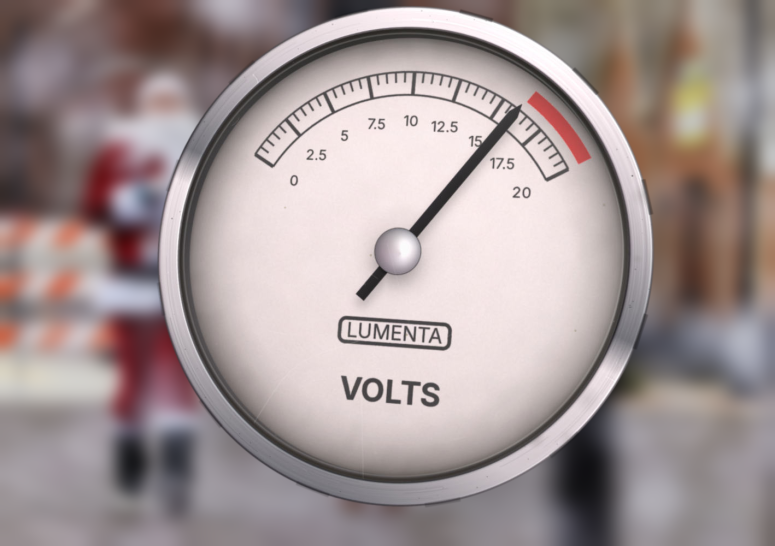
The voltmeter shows 16 (V)
